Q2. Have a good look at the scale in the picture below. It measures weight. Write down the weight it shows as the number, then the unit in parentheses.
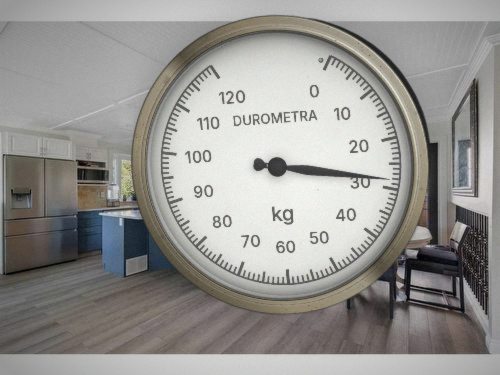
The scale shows 28 (kg)
